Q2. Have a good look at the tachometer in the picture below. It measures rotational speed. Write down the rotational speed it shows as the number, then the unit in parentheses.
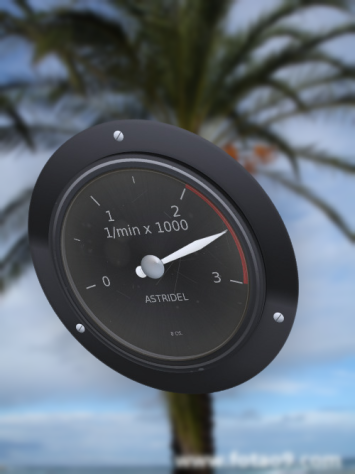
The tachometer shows 2500 (rpm)
